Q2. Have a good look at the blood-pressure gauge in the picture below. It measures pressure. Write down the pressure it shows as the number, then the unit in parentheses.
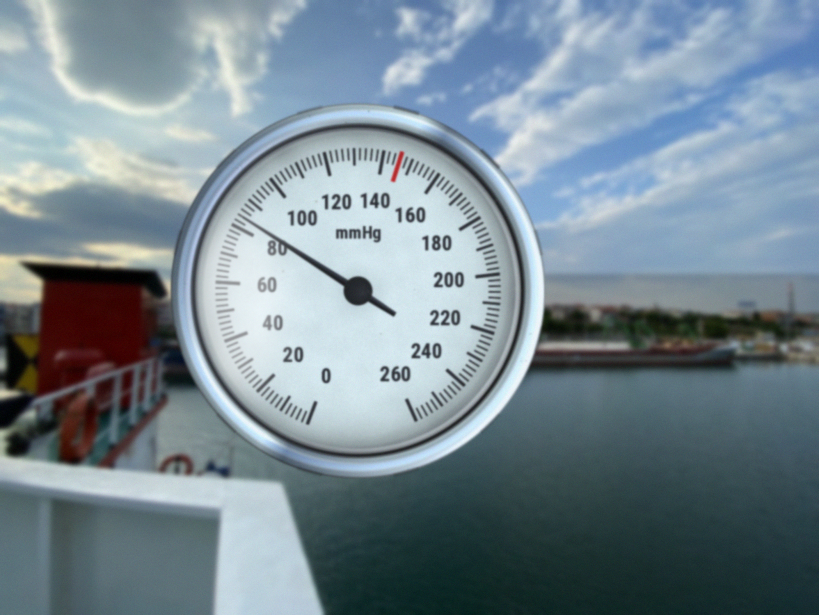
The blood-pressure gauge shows 84 (mmHg)
